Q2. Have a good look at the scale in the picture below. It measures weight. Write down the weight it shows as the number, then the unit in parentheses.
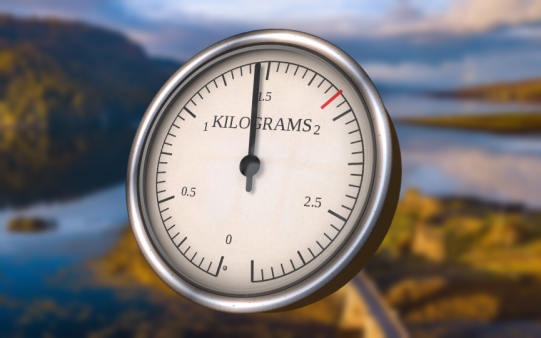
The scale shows 1.45 (kg)
